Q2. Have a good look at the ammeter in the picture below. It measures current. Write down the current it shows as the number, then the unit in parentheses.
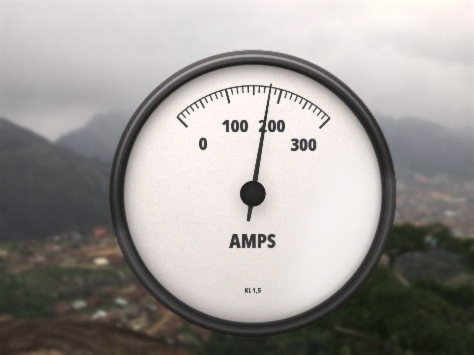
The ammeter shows 180 (A)
